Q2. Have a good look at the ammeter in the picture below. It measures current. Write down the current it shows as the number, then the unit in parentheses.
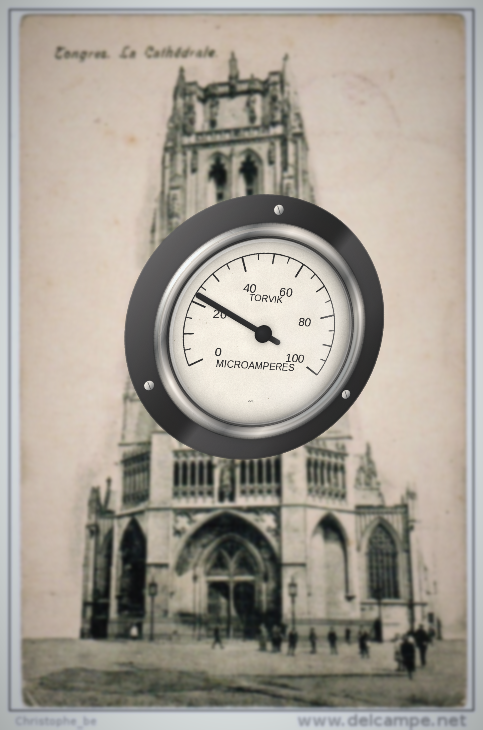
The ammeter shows 22.5 (µA)
